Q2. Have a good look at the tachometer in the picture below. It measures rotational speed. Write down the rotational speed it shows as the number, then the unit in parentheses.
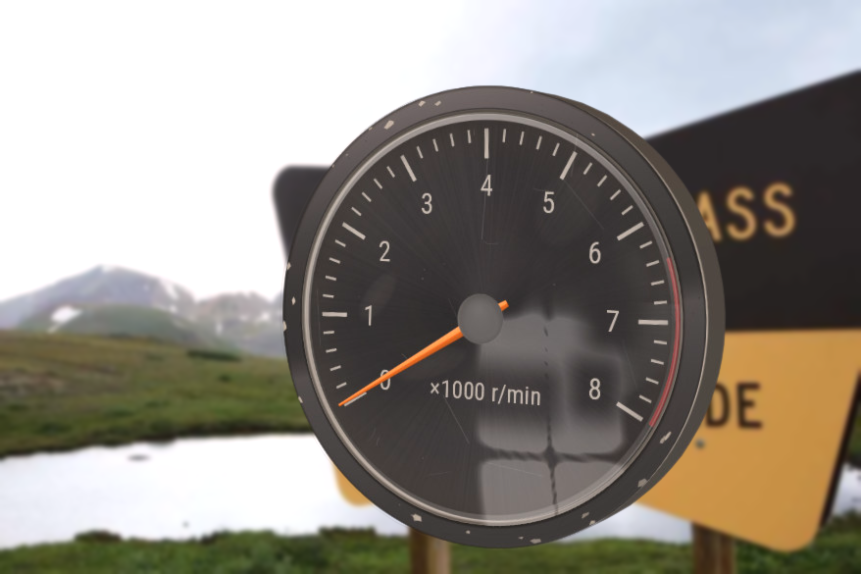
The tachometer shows 0 (rpm)
